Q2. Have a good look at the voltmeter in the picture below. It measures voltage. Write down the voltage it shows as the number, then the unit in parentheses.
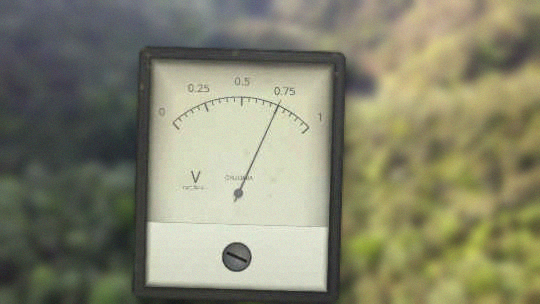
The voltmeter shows 0.75 (V)
